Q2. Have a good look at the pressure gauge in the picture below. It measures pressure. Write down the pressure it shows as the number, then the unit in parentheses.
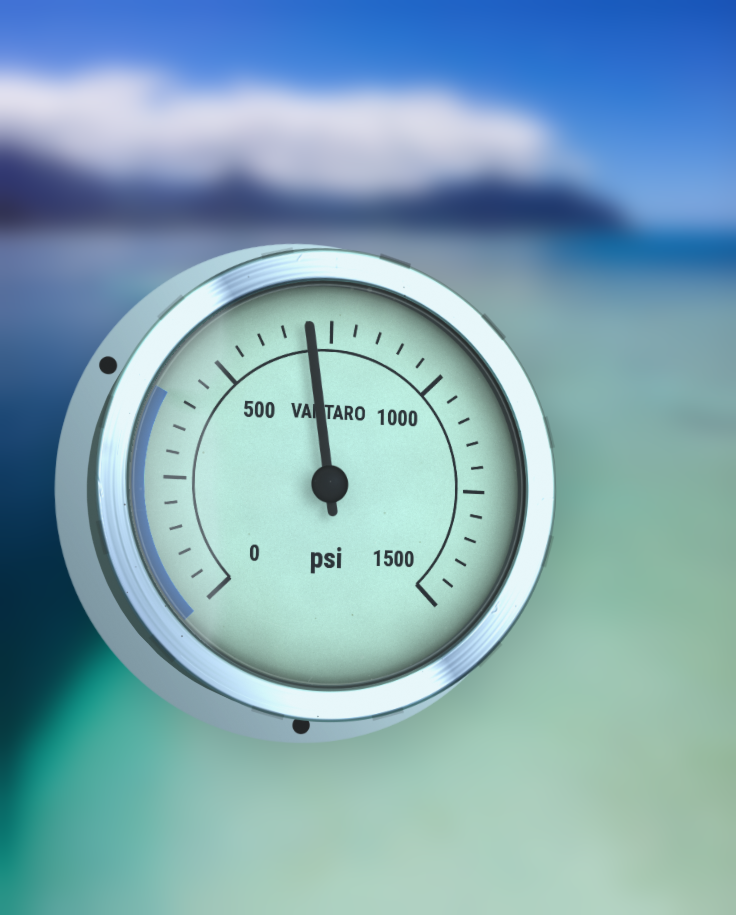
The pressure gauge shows 700 (psi)
